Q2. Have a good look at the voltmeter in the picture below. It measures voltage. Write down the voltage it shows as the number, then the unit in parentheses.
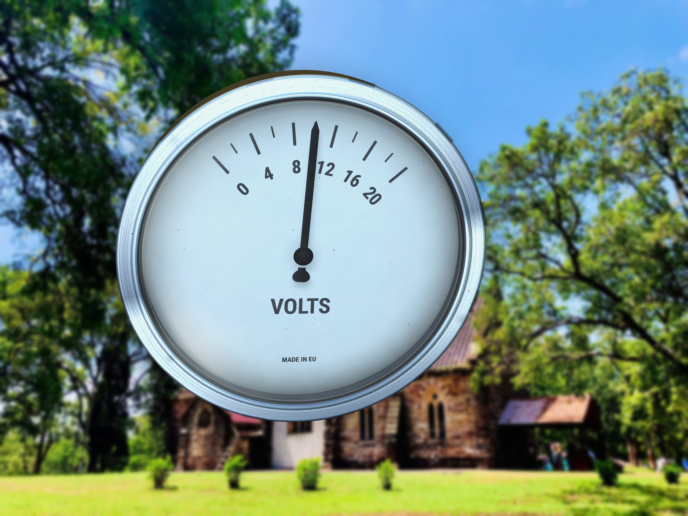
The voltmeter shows 10 (V)
